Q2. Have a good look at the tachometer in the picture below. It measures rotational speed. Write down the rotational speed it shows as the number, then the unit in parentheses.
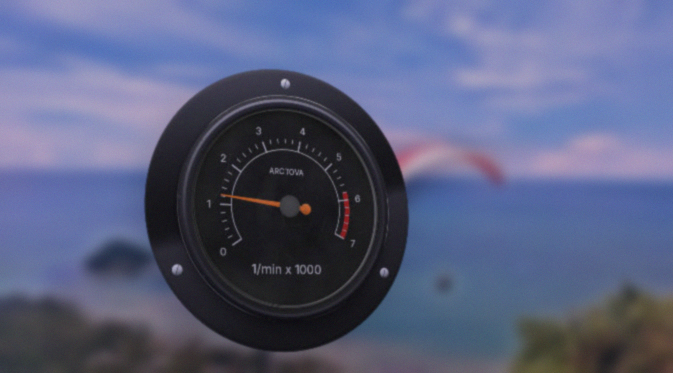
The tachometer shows 1200 (rpm)
